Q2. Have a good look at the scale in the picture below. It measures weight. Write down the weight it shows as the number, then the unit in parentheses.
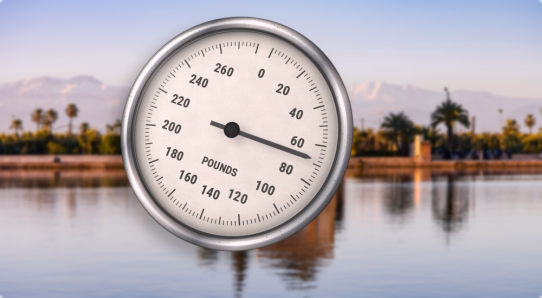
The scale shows 68 (lb)
